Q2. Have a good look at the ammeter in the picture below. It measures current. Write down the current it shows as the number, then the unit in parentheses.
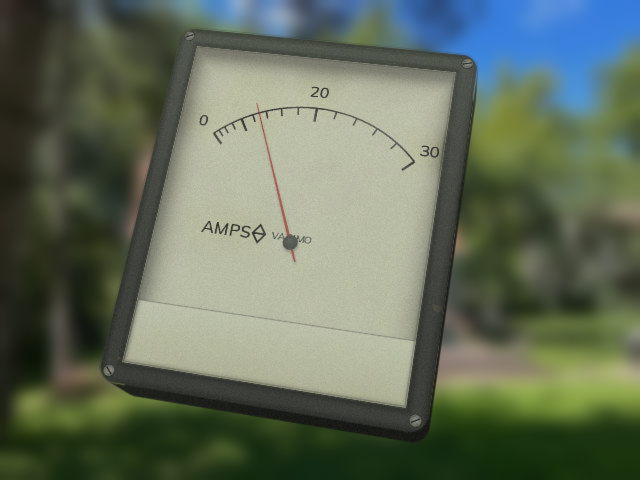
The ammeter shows 13 (A)
